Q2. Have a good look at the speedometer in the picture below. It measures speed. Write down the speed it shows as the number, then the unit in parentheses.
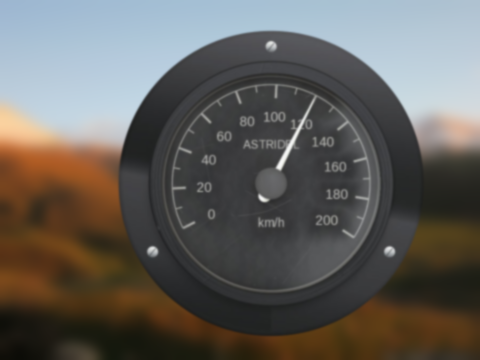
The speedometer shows 120 (km/h)
